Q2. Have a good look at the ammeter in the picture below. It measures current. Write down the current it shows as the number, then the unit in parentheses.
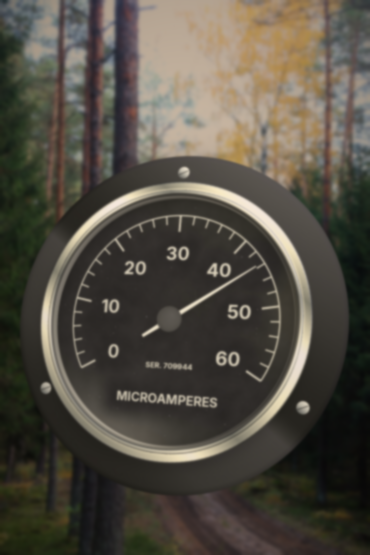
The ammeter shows 44 (µA)
